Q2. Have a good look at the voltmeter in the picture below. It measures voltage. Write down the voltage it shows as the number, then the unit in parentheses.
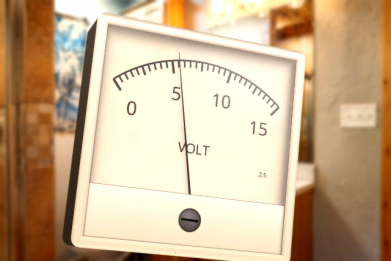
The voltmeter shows 5.5 (V)
